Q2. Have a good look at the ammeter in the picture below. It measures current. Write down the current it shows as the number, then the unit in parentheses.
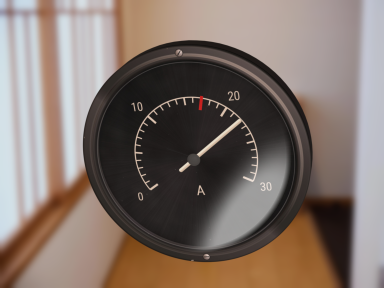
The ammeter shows 22 (A)
